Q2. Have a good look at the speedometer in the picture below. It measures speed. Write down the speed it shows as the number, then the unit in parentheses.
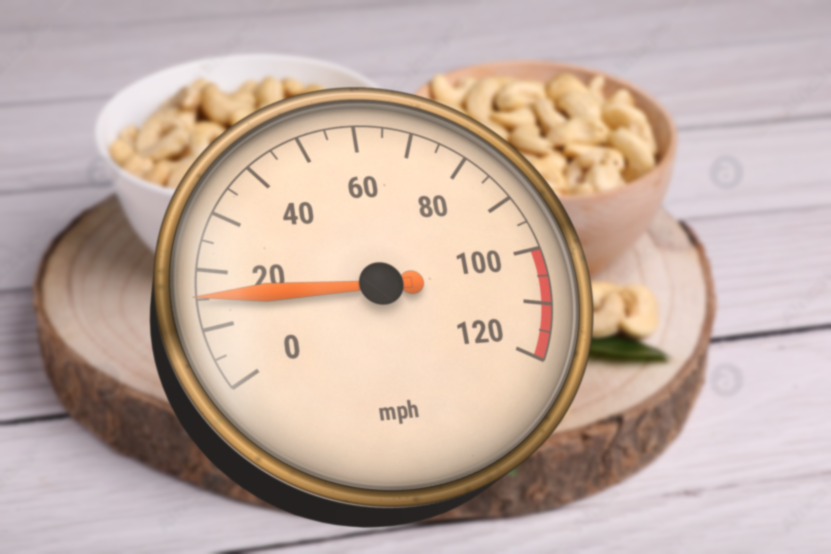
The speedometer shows 15 (mph)
